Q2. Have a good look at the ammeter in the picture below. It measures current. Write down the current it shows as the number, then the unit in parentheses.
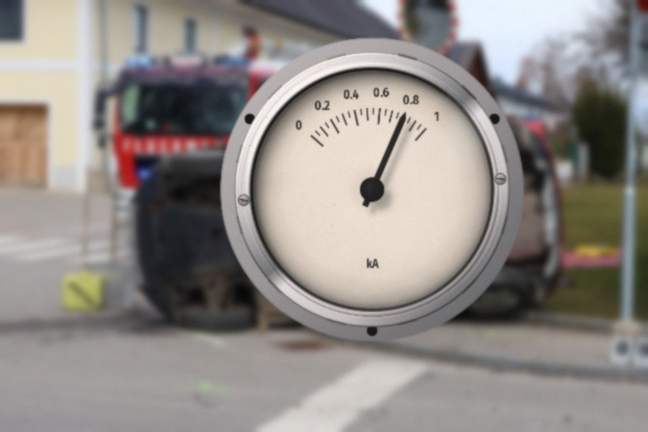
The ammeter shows 0.8 (kA)
